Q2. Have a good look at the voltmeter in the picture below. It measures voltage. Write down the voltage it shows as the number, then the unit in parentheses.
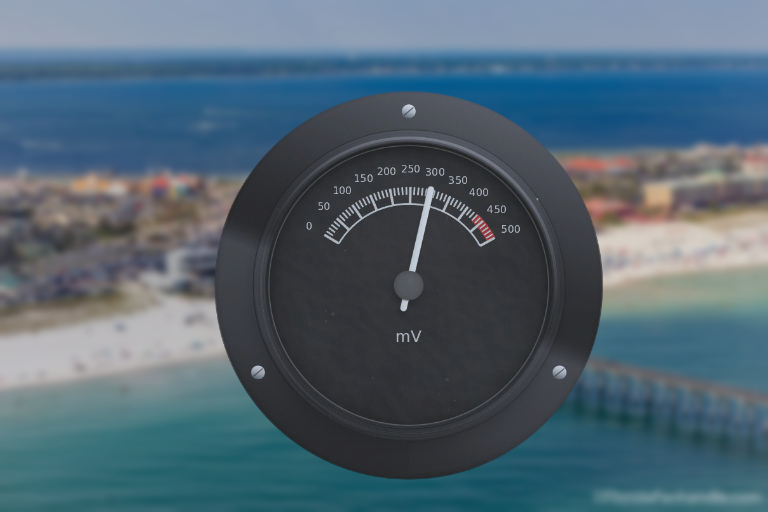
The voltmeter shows 300 (mV)
